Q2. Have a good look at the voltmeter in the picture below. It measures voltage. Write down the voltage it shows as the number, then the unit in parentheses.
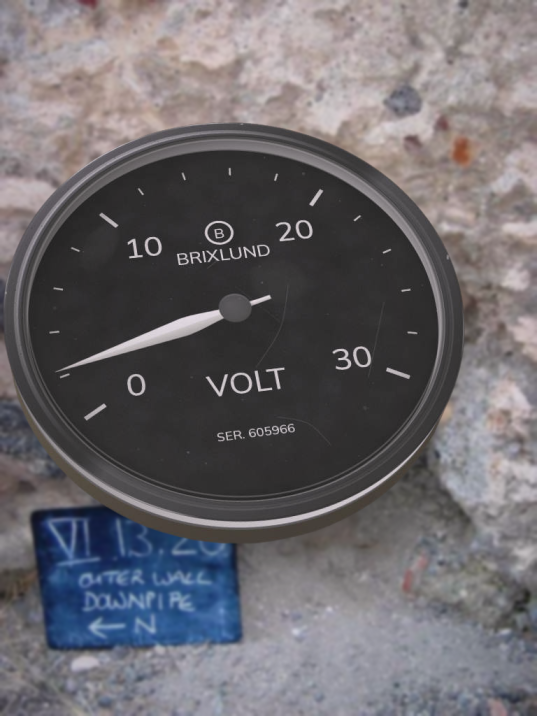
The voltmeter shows 2 (V)
